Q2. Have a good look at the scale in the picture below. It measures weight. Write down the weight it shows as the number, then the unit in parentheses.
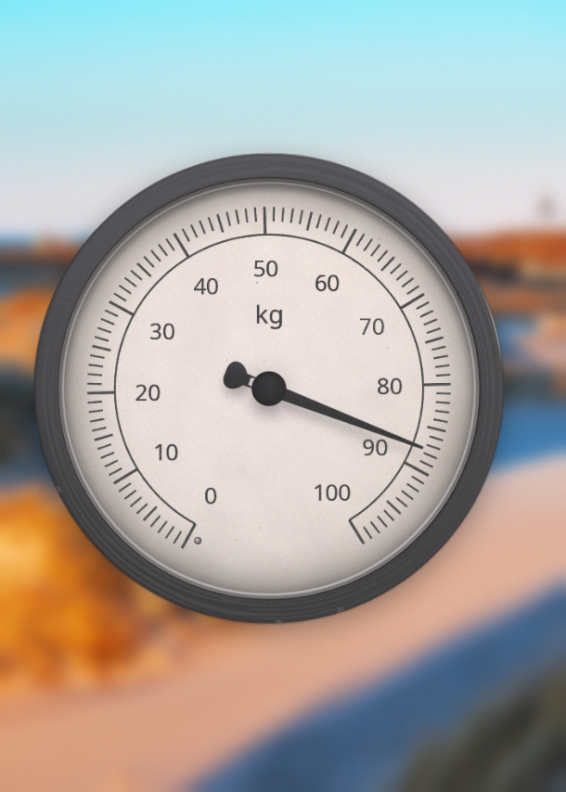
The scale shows 87.5 (kg)
